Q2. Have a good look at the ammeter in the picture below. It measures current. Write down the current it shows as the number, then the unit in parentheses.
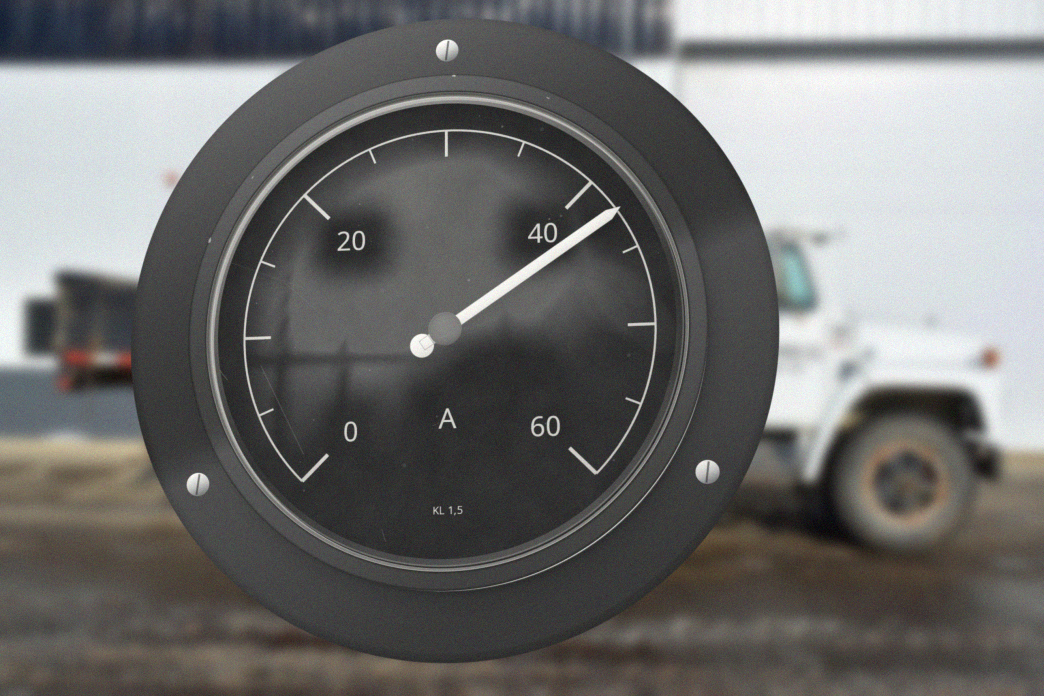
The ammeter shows 42.5 (A)
